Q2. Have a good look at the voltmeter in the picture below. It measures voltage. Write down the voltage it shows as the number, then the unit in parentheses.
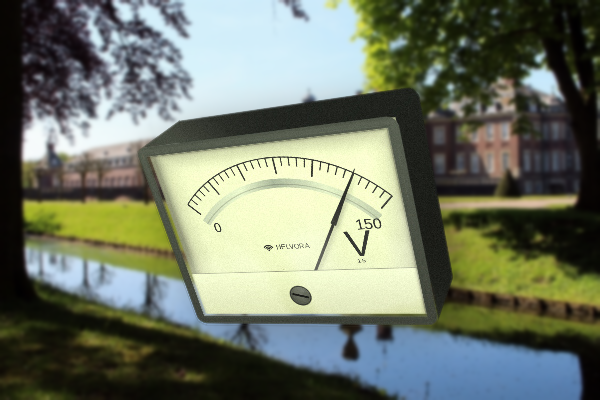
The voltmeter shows 125 (V)
